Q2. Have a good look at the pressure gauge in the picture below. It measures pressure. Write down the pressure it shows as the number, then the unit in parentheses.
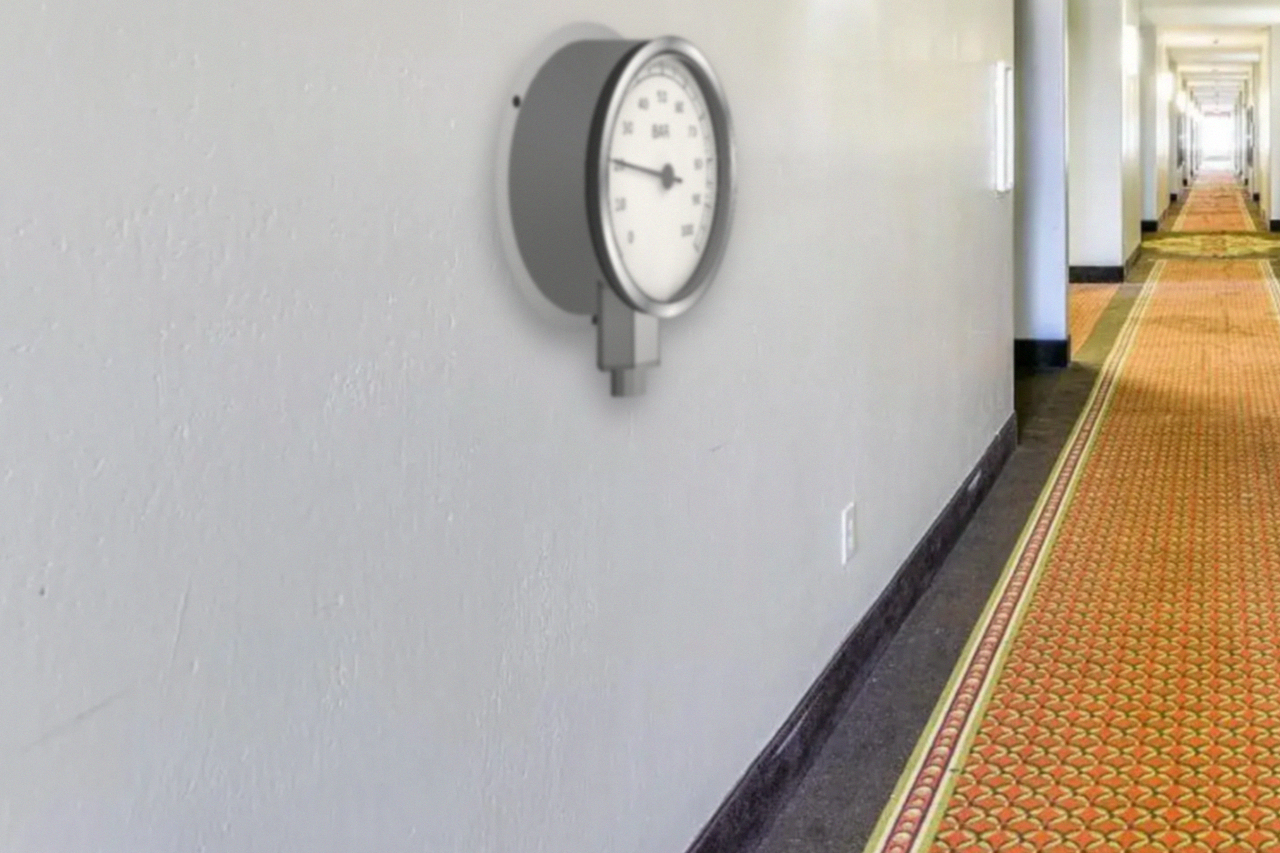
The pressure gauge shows 20 (bar)
